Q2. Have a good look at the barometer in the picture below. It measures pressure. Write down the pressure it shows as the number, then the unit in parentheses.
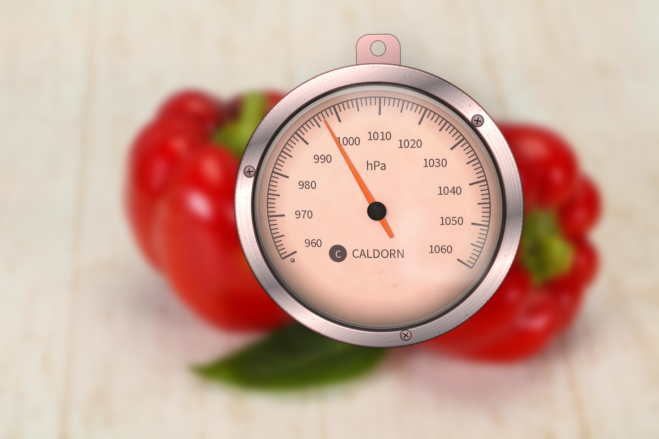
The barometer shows 997 (hPa)
